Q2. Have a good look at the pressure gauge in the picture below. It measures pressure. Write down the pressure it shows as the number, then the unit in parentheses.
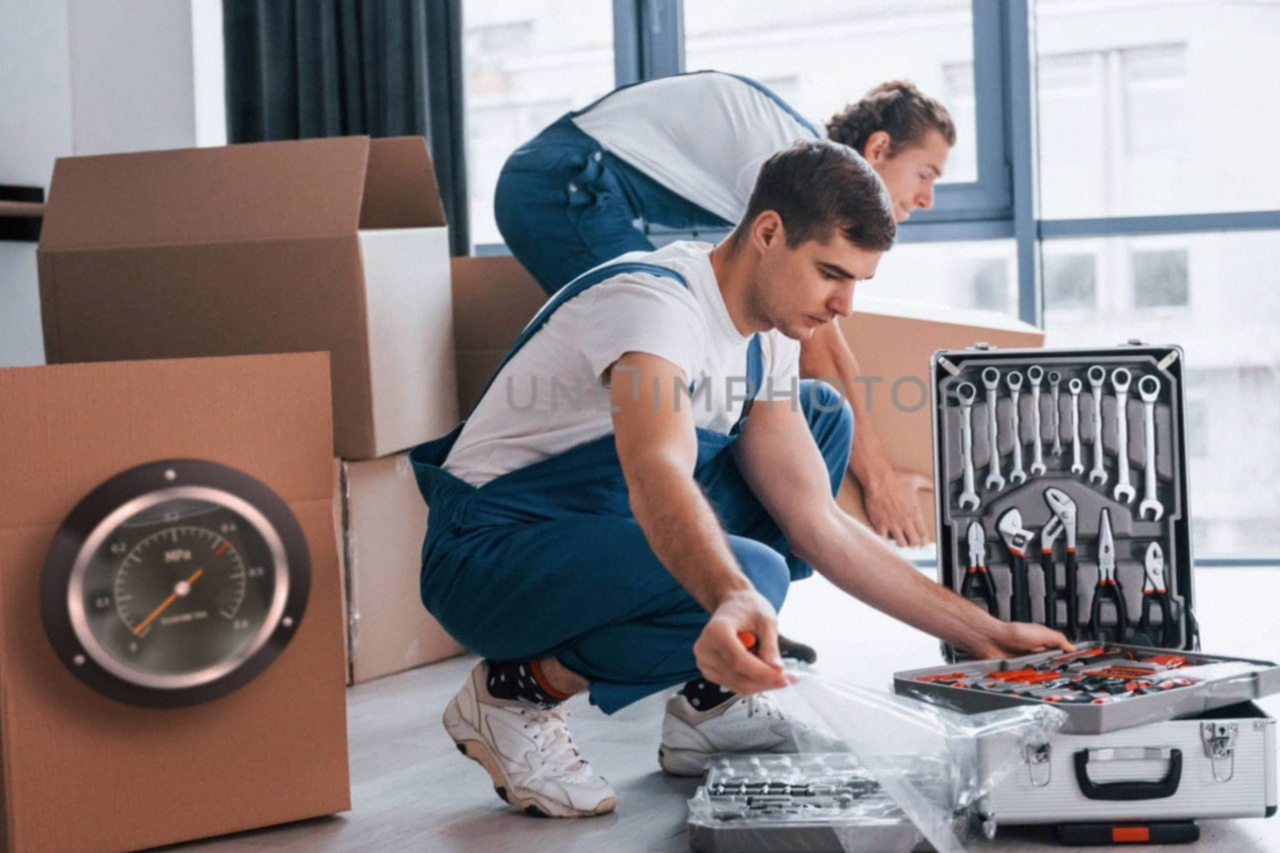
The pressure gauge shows 0.02 (MPa)
